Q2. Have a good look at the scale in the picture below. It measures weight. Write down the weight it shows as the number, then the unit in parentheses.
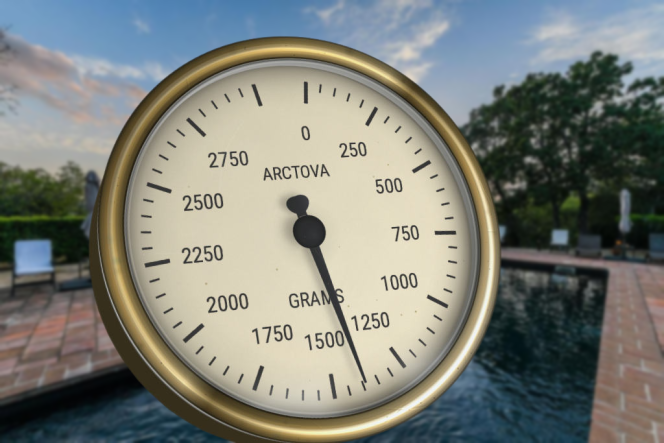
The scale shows 1400 (g)
